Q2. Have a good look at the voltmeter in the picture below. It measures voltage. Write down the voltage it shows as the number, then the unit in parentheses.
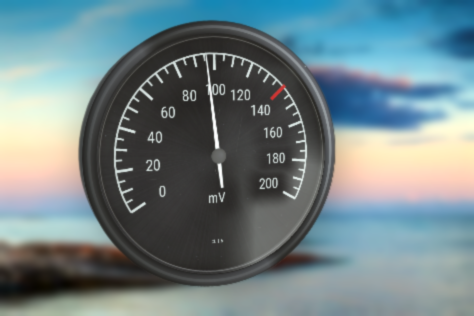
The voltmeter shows 95 (mV)
